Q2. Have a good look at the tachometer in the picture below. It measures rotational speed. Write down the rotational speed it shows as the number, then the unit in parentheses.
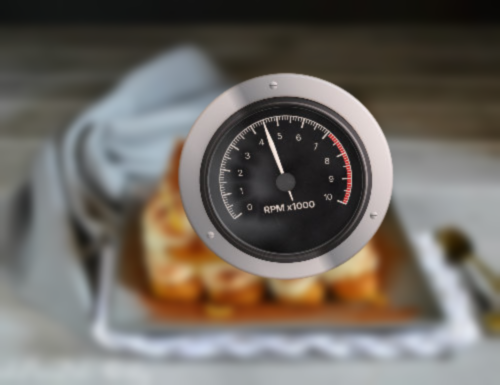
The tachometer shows 4500 (rpm)
